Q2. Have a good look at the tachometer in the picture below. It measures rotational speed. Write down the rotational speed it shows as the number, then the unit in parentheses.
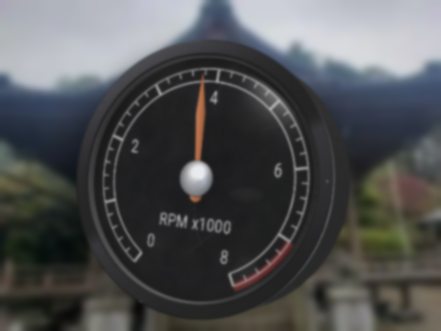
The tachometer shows 3800 (rpm)
